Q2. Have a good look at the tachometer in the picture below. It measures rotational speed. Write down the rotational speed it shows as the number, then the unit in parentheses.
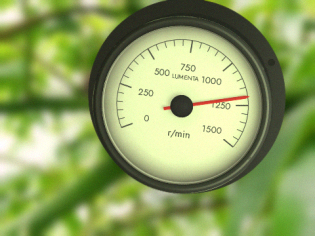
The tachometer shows 1200 (rpm)
